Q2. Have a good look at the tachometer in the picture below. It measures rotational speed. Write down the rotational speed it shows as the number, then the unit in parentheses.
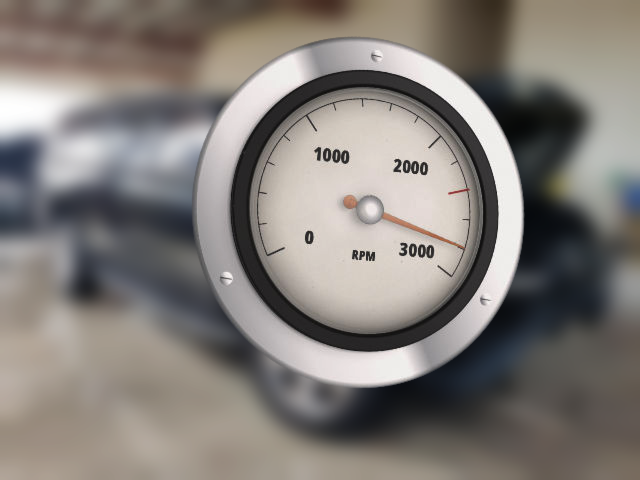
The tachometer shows 2800 (rpm)
